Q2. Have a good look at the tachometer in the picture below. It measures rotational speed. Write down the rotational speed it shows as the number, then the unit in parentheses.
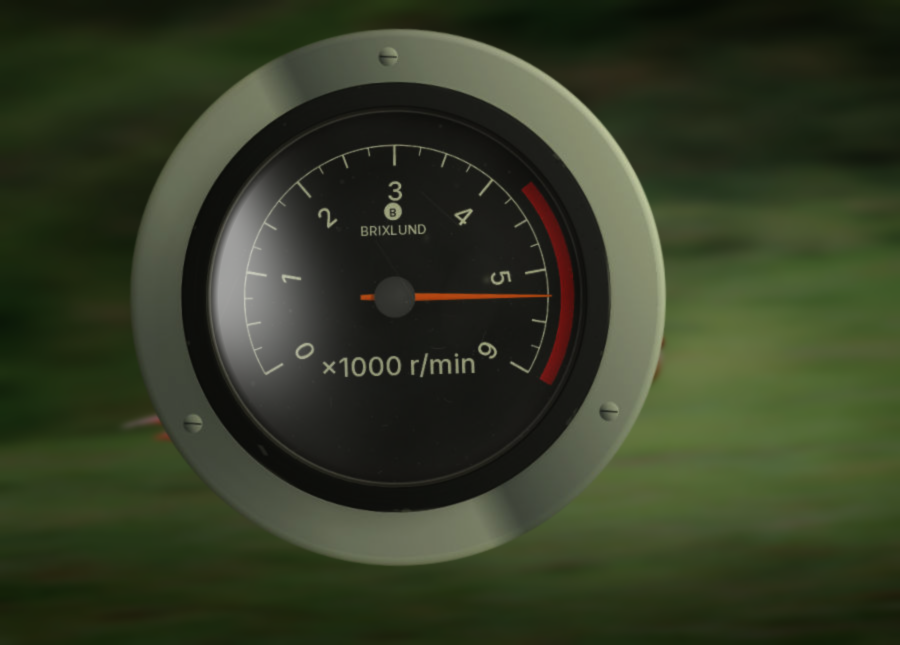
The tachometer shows 5250 (rpm)
